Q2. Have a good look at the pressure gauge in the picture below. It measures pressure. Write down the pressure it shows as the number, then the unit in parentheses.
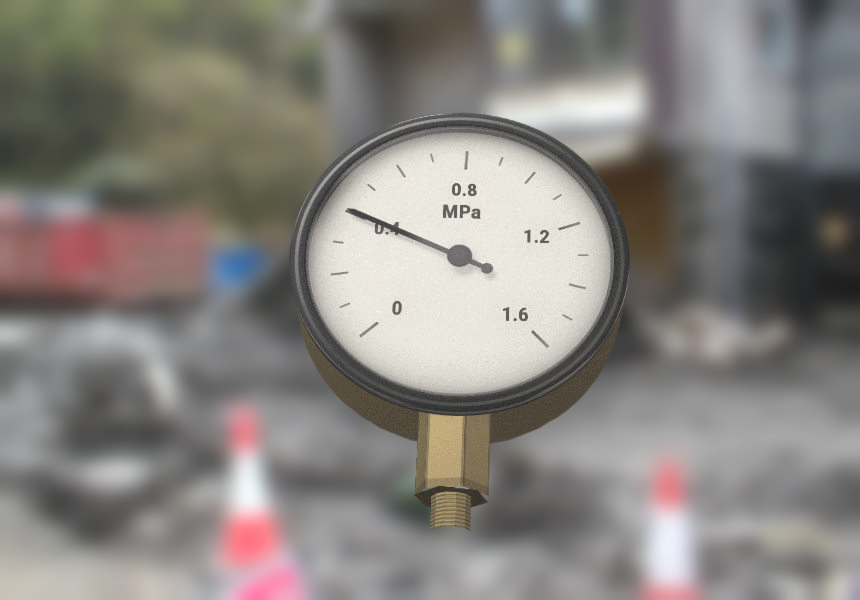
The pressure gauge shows 0.4 (MPa)
